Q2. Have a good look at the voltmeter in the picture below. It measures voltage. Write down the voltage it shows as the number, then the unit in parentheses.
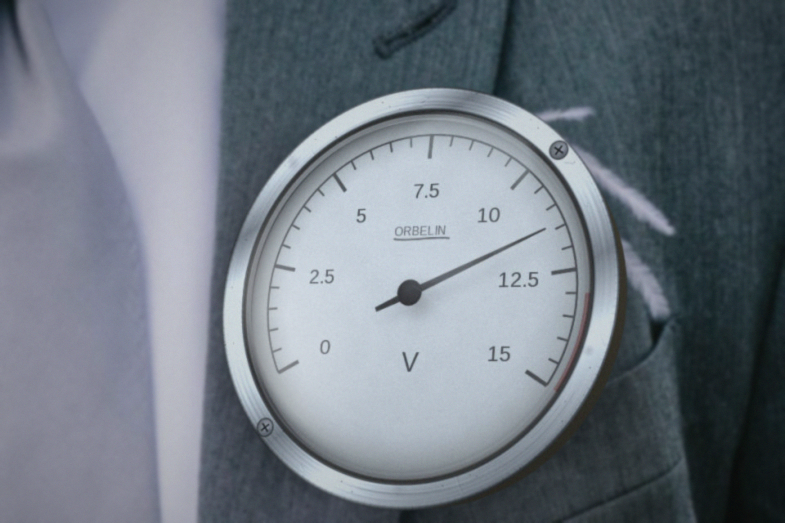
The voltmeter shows 11.5 (V)
